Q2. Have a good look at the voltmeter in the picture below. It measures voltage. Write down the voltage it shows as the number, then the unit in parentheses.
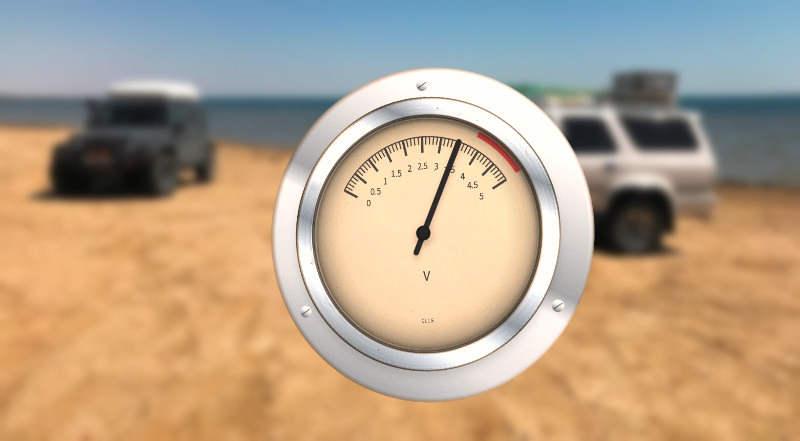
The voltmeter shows 3.5 (V)
